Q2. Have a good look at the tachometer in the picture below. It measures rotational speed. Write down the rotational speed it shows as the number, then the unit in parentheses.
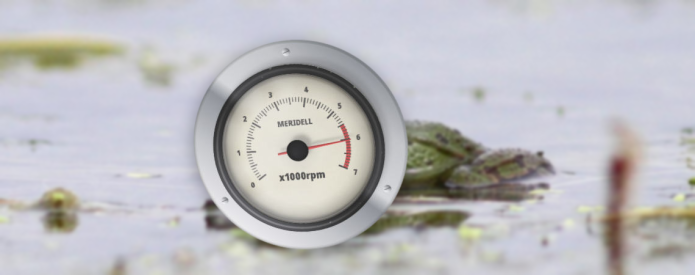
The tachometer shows 6000 (rpm)
